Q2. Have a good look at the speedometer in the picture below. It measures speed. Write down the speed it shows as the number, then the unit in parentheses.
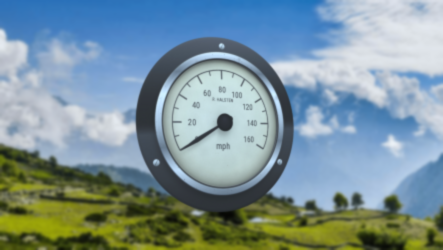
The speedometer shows 0 (mph)
